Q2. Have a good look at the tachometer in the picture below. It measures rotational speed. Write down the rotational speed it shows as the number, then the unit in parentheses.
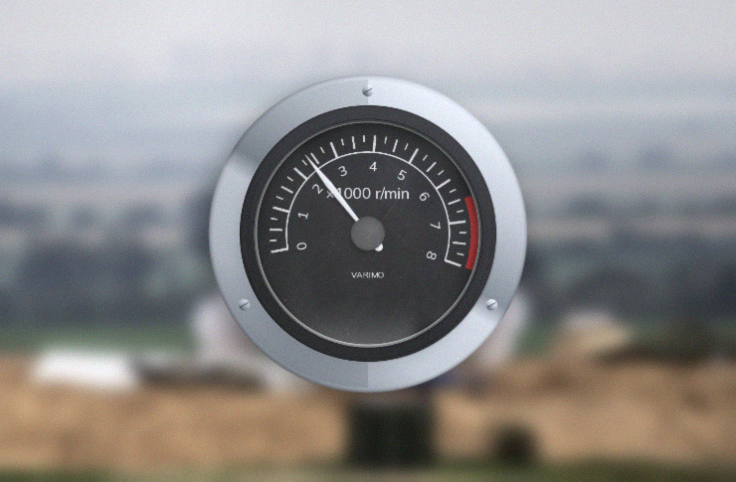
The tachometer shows 2375 (rpm)
